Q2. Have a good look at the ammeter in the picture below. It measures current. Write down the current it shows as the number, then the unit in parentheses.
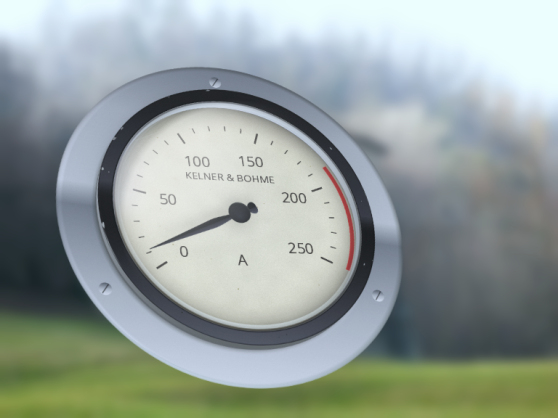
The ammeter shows 10 (A)
